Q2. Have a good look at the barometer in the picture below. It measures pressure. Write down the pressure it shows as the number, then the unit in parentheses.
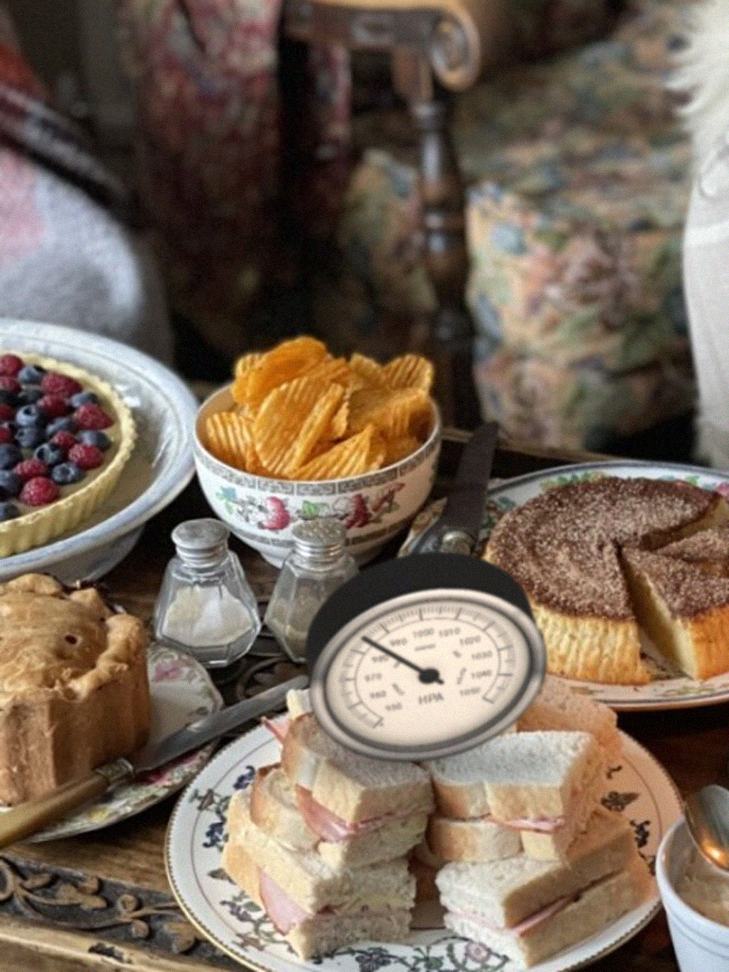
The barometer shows 985 (hPa)
